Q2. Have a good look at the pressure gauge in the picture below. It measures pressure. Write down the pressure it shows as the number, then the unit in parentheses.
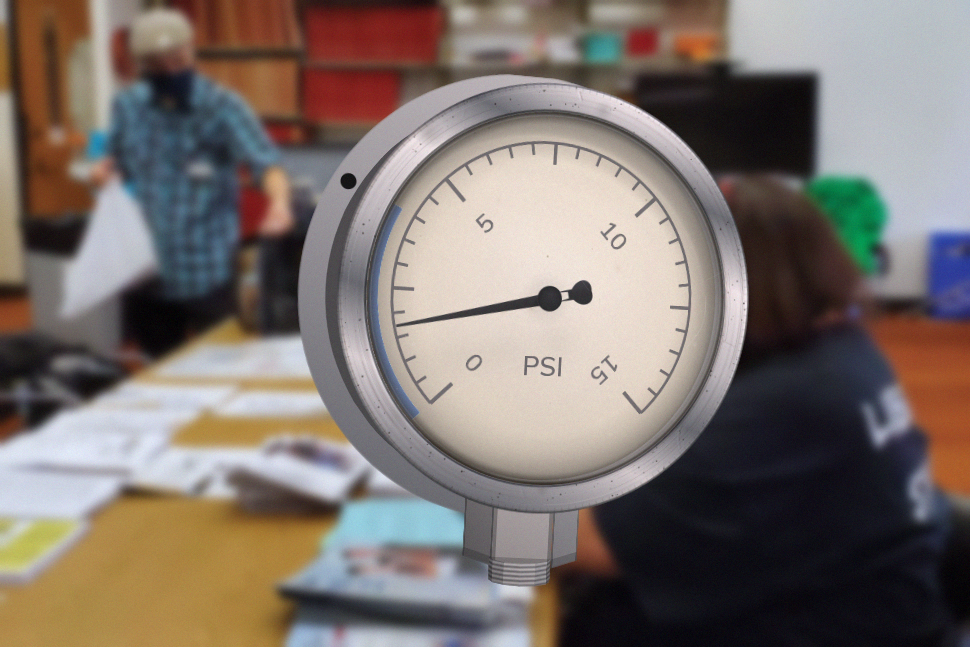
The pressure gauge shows 1.75 (psi)
